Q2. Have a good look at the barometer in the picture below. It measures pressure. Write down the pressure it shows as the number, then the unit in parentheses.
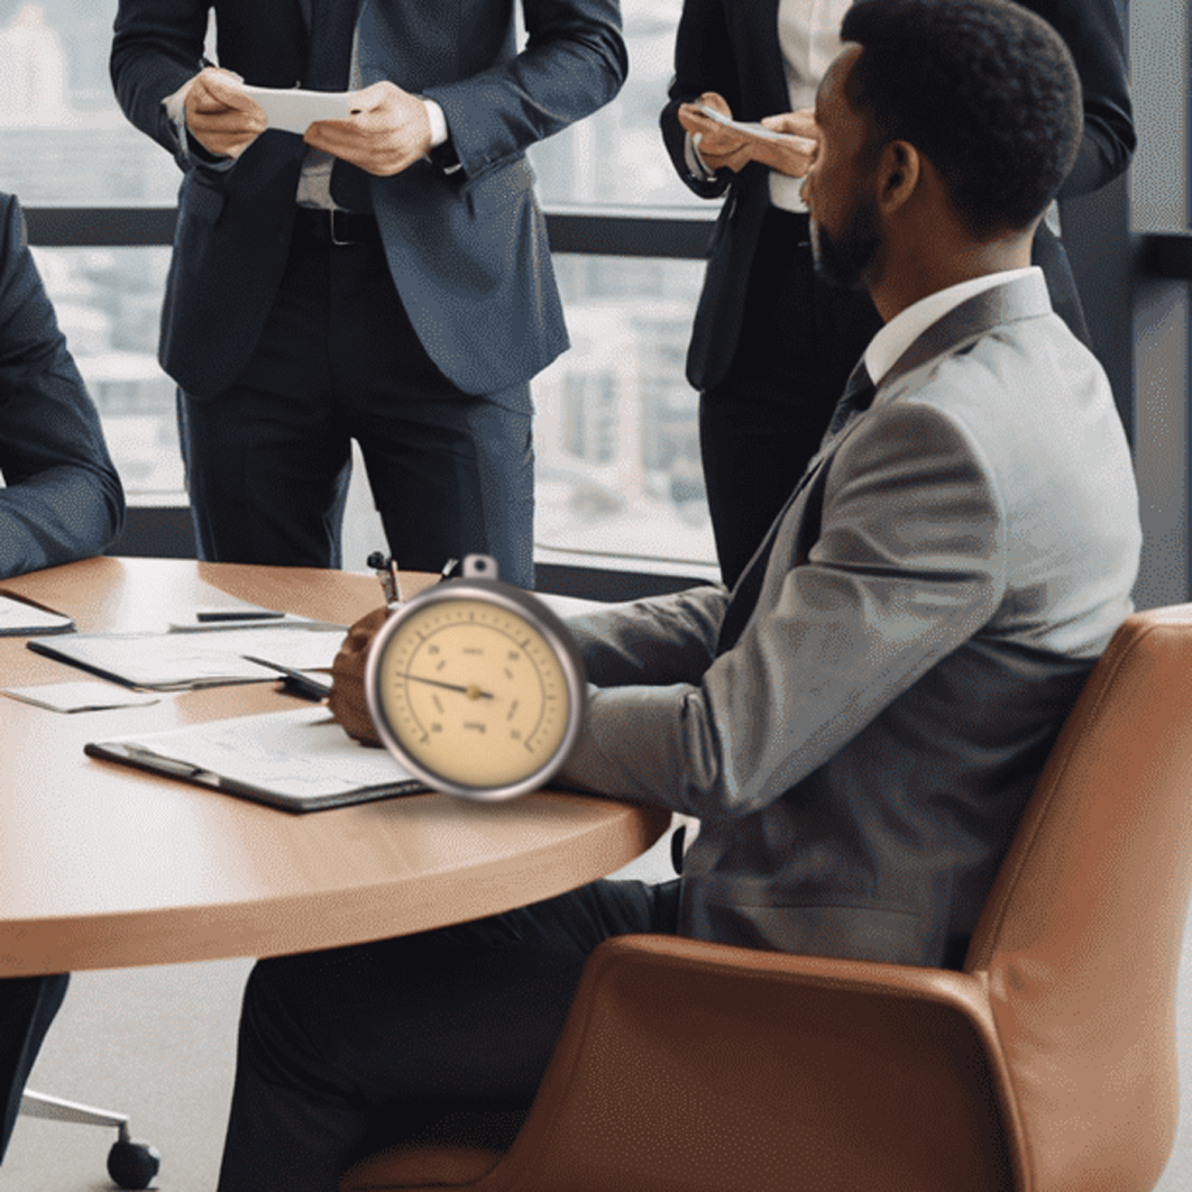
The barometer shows 28.6 (inHg)
